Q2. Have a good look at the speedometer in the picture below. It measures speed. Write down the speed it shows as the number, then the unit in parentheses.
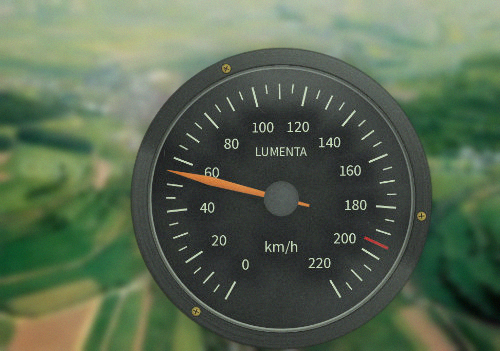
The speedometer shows 55 (km/h)
